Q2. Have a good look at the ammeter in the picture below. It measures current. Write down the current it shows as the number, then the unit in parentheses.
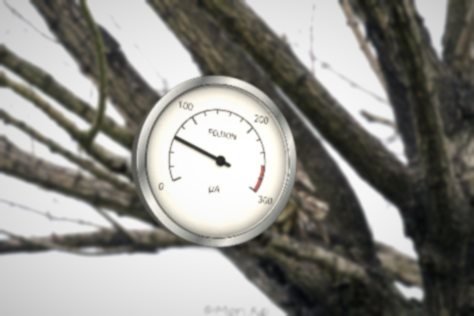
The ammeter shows 60 (µA)
